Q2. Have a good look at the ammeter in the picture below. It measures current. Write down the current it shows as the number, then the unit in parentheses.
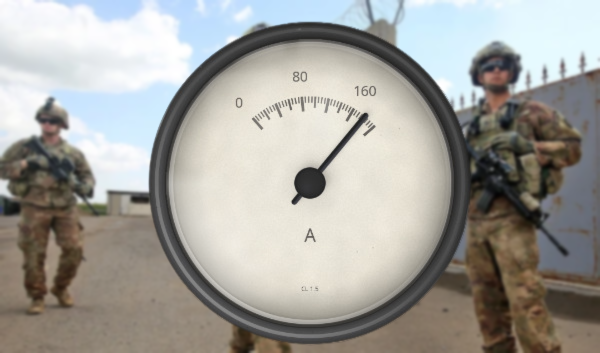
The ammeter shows 180 (A)
